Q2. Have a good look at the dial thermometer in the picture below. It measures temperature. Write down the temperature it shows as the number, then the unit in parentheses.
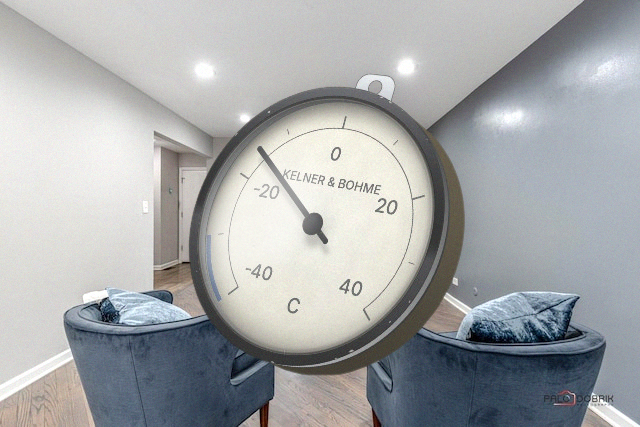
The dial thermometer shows -15 (°C)
